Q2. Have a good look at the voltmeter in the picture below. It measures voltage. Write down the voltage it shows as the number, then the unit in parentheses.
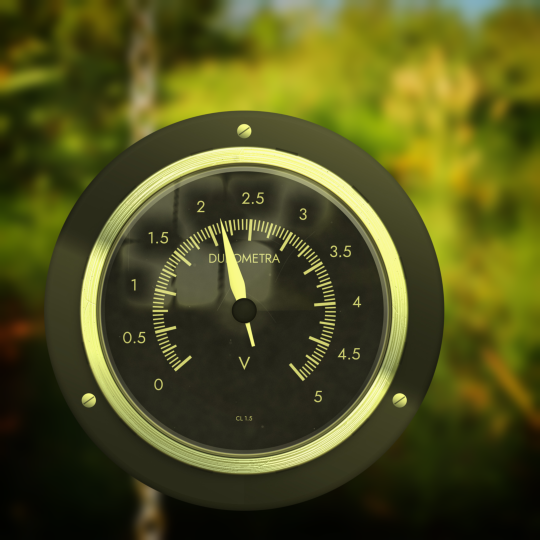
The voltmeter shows 2.15 (V)
